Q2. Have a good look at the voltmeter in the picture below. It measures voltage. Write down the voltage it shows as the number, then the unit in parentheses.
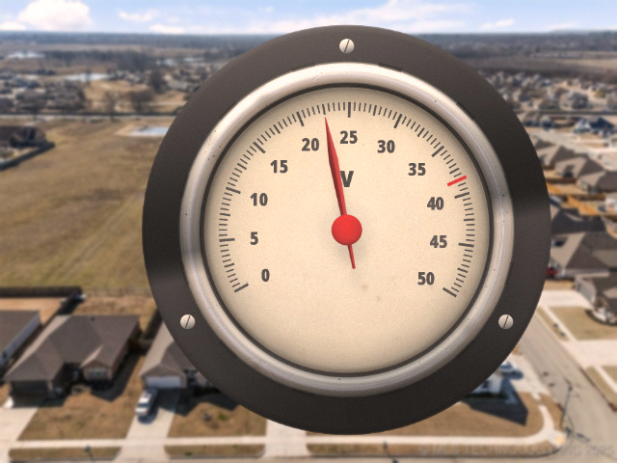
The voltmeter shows 22.5 (V)
